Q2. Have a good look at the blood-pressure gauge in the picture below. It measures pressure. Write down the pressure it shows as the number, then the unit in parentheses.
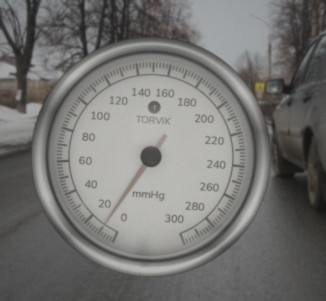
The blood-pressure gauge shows 10 (mmHg)
